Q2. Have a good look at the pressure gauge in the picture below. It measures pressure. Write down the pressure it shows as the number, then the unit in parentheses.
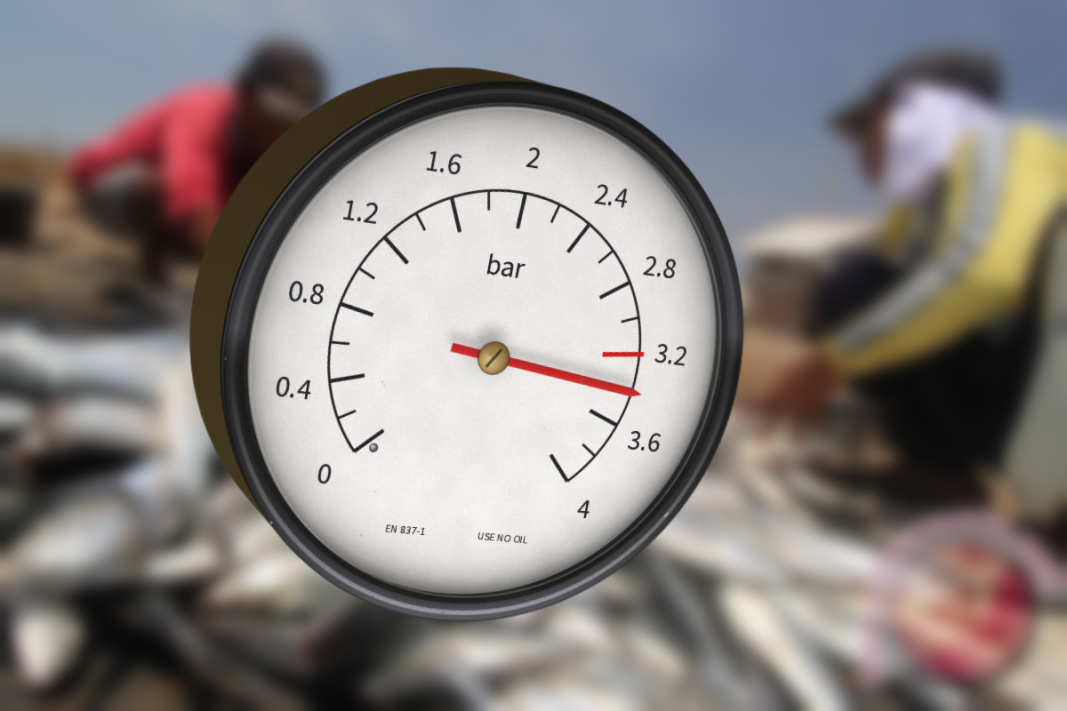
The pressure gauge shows 3.4 (bar)
